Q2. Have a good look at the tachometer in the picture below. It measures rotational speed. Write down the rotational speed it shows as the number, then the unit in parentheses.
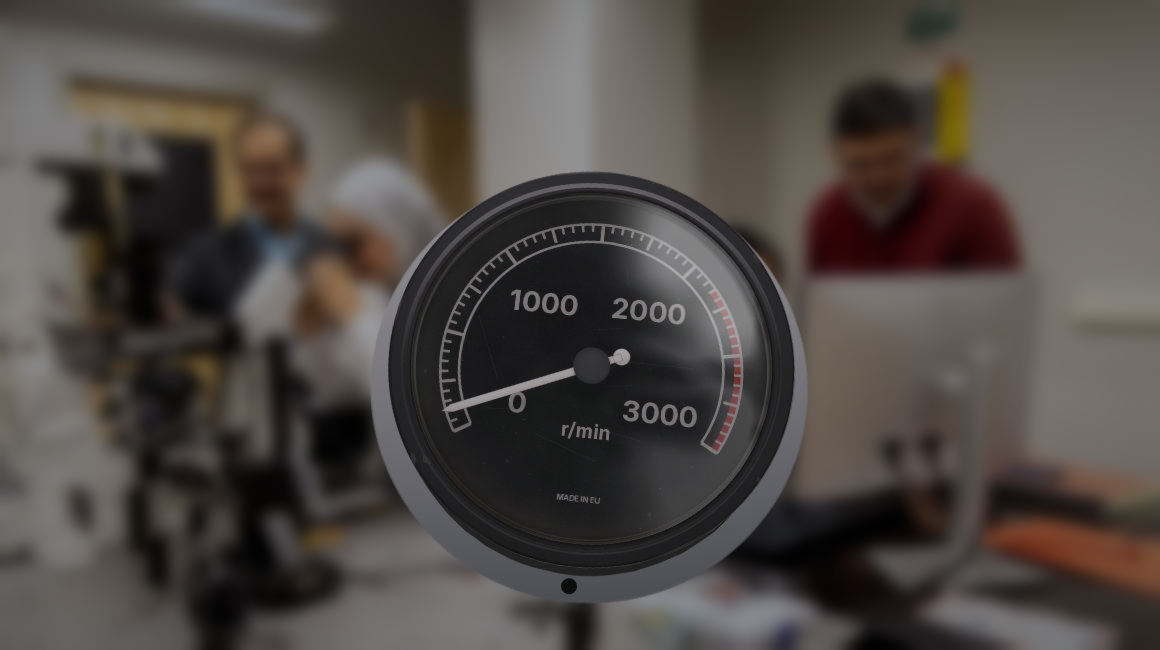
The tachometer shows 100 (rpm)
